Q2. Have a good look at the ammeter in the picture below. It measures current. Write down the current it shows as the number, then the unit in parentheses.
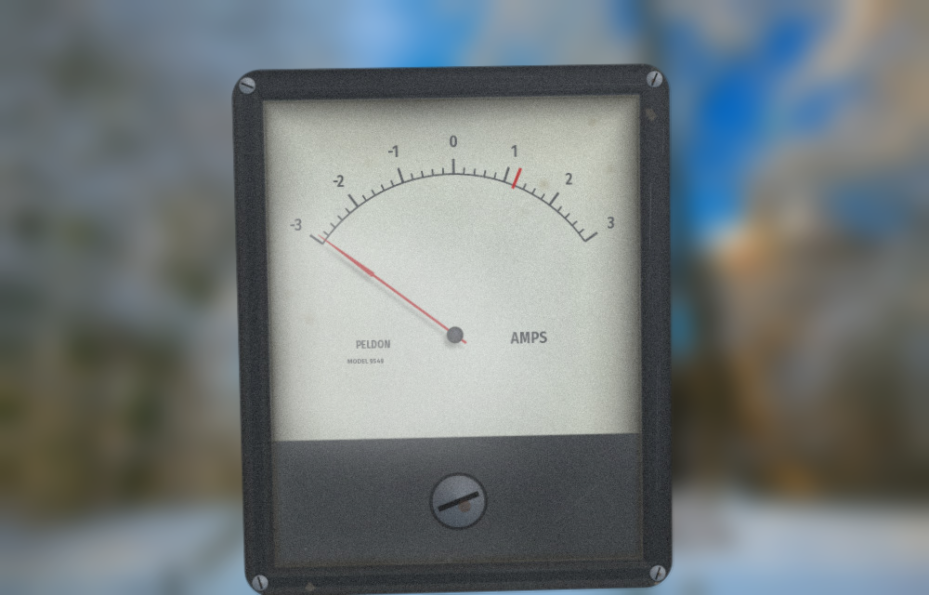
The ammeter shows -2.9 (A)
